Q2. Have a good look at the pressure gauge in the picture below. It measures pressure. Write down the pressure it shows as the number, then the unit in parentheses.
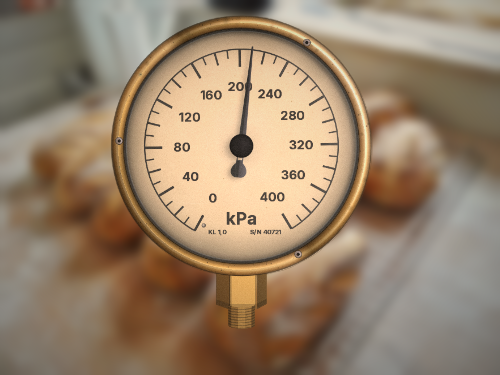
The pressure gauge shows 210 (kPa)
